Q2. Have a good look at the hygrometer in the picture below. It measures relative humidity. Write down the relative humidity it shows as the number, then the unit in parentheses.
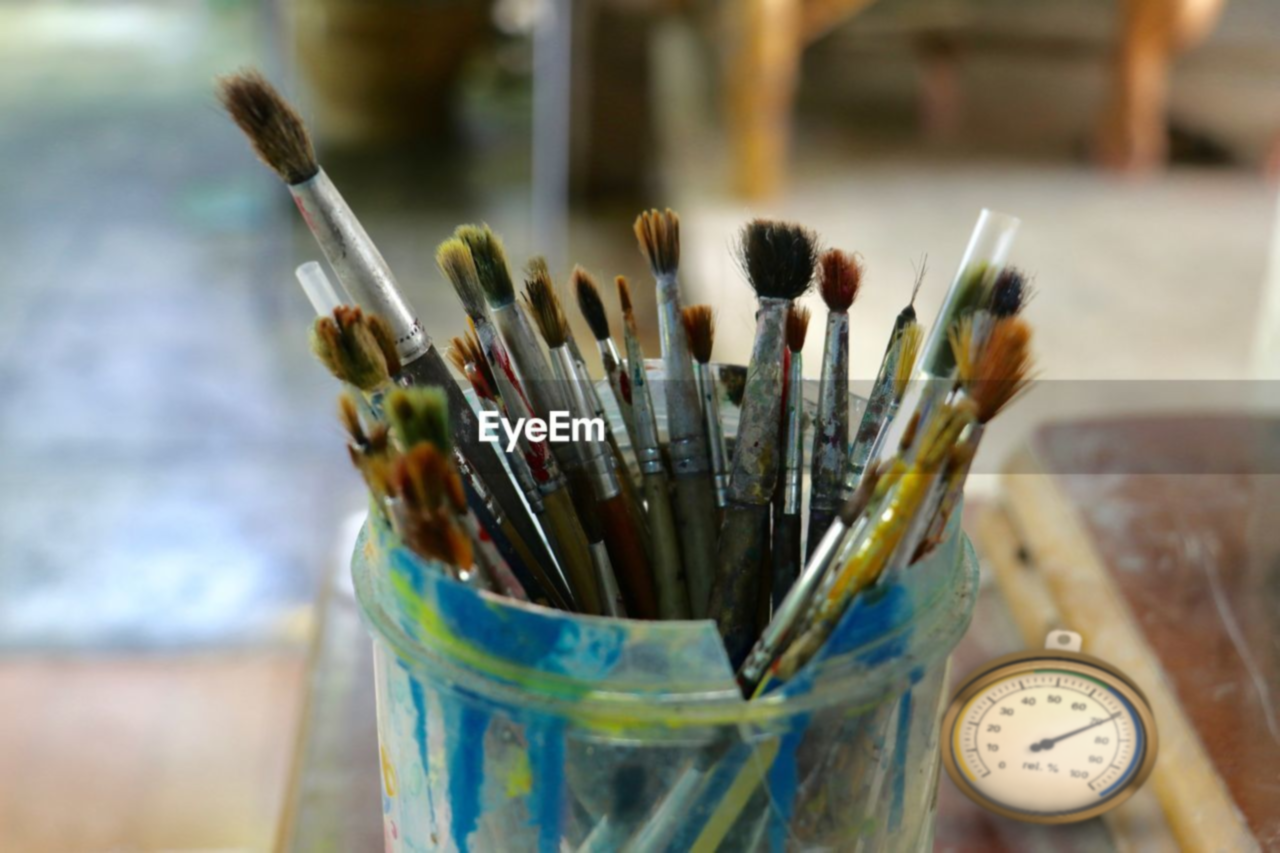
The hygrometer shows 70 (%)
